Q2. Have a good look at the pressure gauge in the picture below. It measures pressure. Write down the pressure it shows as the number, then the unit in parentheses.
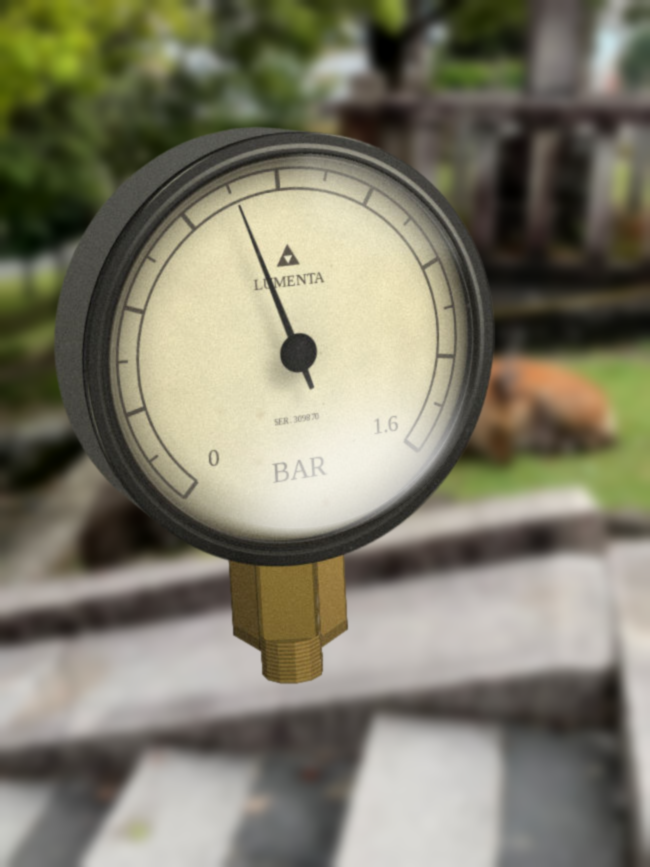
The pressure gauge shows 0.7 (bar)
